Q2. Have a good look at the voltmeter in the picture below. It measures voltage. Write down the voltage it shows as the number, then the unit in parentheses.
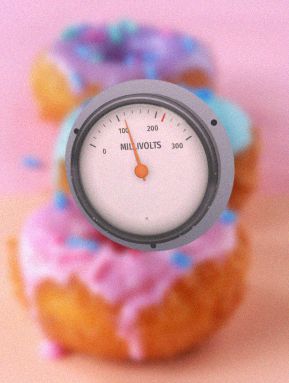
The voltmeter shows 120 (mV)
